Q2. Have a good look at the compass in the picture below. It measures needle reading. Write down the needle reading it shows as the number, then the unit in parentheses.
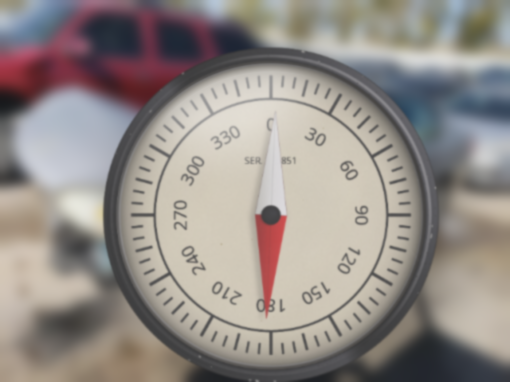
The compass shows 182.5 (°)
